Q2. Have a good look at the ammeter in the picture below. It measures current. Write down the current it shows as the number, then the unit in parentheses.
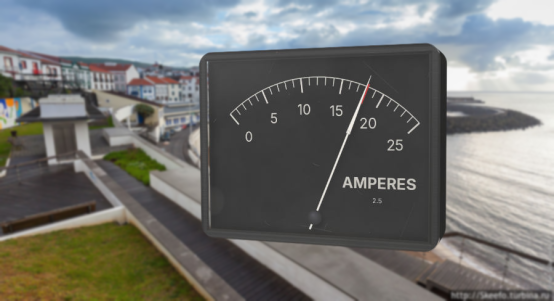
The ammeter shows 18 (A)
